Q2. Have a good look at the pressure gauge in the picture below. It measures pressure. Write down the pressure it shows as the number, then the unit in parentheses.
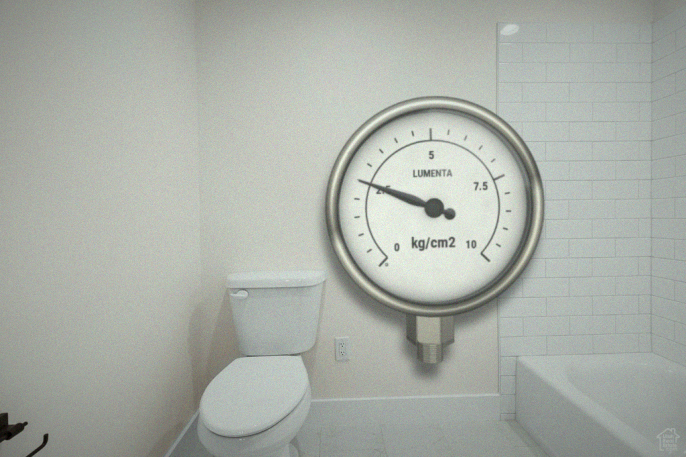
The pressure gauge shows 2.5 (kg/cm²)
